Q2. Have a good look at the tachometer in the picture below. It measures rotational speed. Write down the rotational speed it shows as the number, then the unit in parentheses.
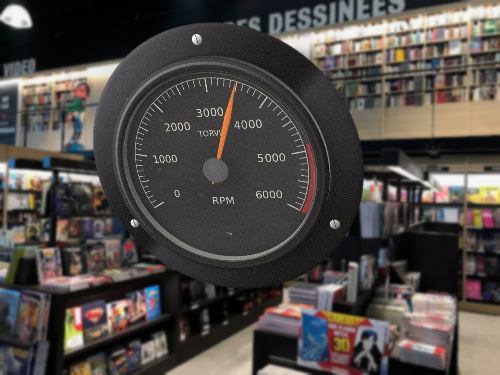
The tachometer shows 3500 (rpm)
